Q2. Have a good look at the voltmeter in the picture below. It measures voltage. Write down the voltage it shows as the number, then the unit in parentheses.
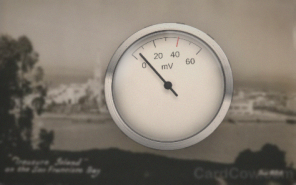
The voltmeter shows 5 (mV)
